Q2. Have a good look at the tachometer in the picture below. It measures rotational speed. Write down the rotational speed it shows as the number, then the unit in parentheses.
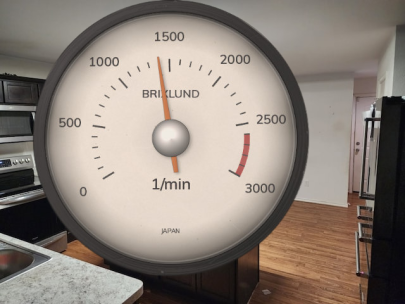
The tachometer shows 1400 (rpm)
